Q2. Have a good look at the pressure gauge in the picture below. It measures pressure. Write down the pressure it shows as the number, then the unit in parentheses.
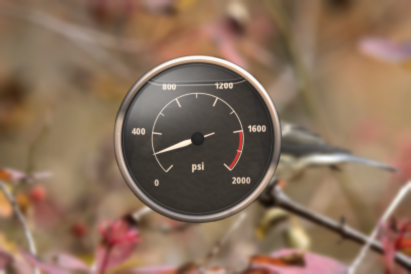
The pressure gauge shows 200 (psi)
